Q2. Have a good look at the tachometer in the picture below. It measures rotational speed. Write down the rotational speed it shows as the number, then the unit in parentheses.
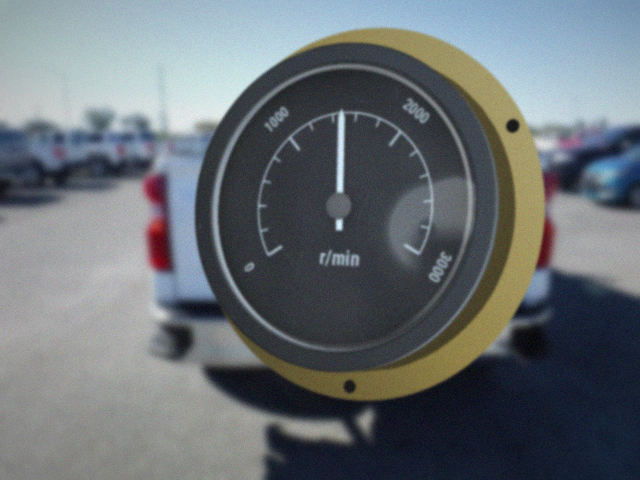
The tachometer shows 1500 (rpm)
